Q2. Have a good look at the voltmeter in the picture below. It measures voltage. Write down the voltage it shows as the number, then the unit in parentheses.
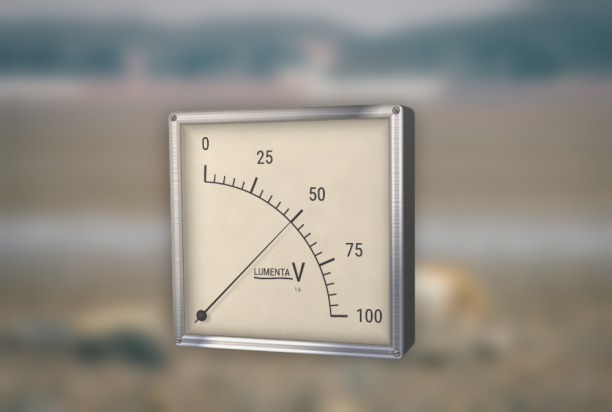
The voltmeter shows 50 (V)
